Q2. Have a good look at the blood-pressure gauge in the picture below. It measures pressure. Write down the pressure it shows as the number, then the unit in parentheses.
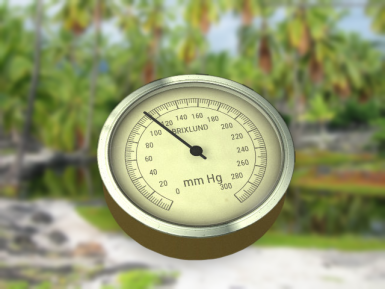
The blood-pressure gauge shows 110 (mmHg)
